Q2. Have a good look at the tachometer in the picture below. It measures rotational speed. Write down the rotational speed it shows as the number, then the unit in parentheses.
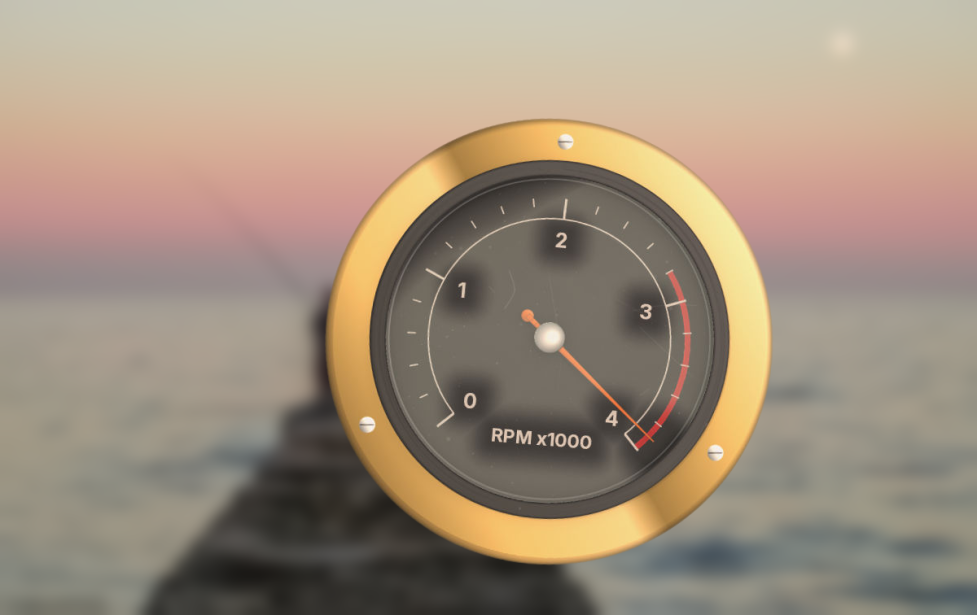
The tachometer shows 3900 (rpm)
